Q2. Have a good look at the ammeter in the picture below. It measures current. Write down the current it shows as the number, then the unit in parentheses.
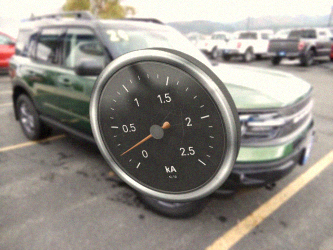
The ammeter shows 0.2 (kA)
